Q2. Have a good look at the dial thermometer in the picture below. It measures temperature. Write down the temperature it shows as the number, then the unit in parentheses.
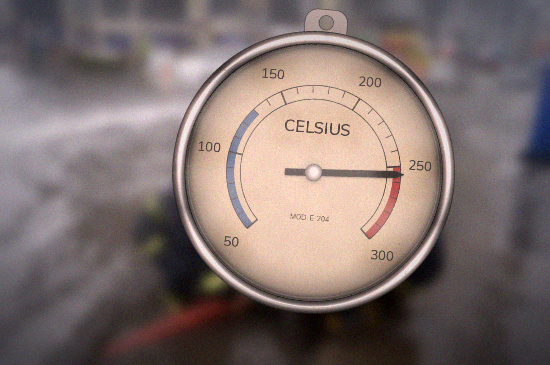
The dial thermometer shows 255 (°C)
